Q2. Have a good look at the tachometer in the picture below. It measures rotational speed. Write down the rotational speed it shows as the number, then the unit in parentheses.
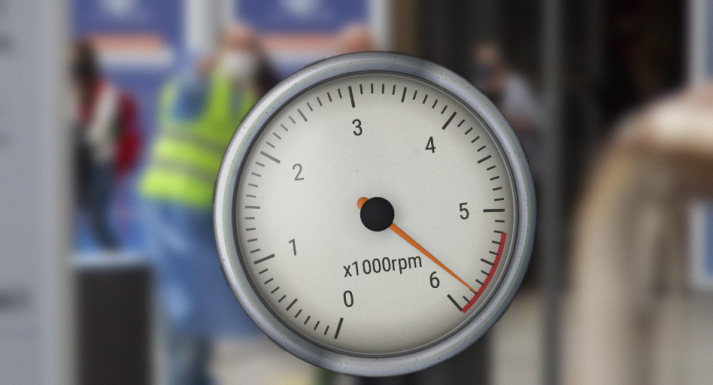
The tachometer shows 5800 (rpm)
